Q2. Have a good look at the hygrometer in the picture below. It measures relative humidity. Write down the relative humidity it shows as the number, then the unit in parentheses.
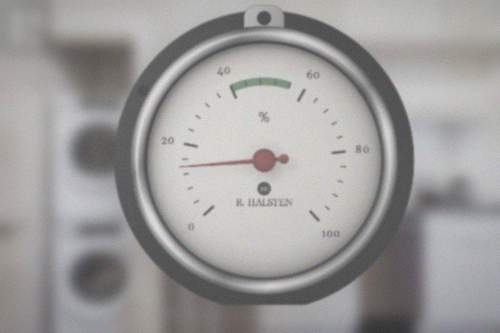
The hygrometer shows 14 (%)
